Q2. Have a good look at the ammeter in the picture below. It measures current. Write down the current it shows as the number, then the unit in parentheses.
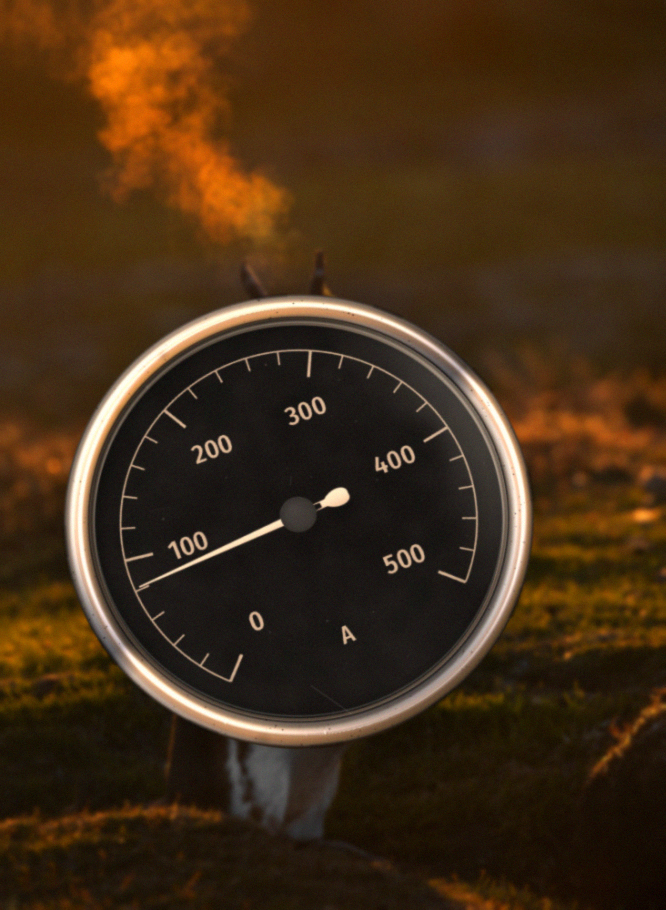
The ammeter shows 80 (A)
